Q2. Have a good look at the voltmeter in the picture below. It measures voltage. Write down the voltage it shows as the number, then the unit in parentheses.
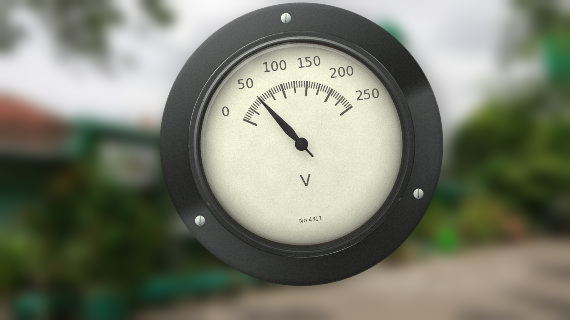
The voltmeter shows 50 (V)
